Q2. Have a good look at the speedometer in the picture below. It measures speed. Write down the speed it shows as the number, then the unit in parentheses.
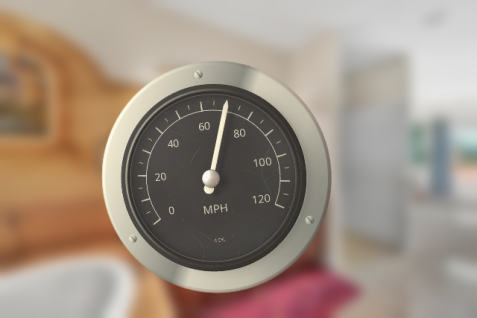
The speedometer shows 70 (mph)
